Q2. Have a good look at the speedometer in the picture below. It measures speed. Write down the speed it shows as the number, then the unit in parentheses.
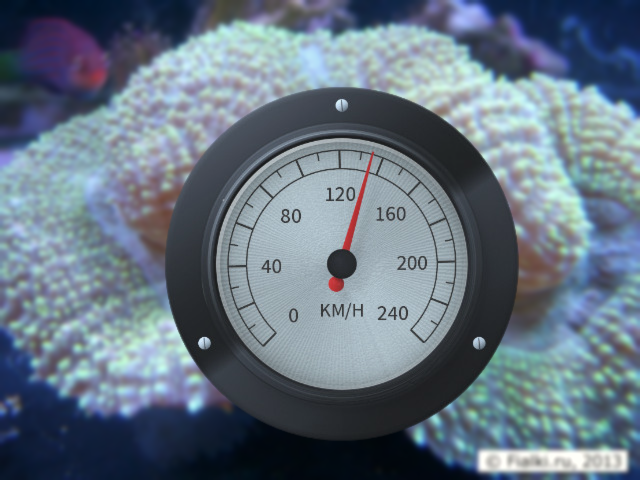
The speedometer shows 135 (km/h)
